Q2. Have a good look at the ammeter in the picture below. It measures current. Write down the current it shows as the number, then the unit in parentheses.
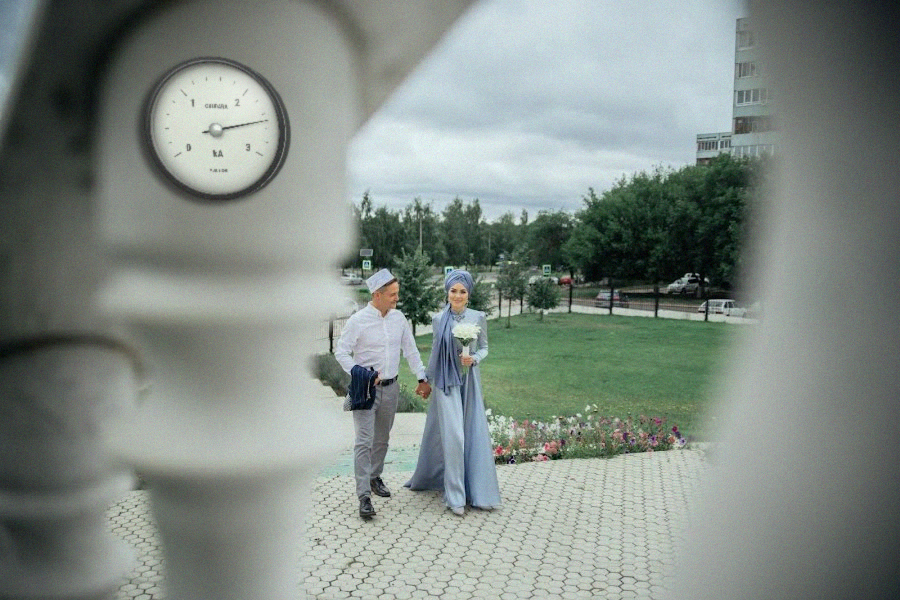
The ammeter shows 2.5 (kA)
